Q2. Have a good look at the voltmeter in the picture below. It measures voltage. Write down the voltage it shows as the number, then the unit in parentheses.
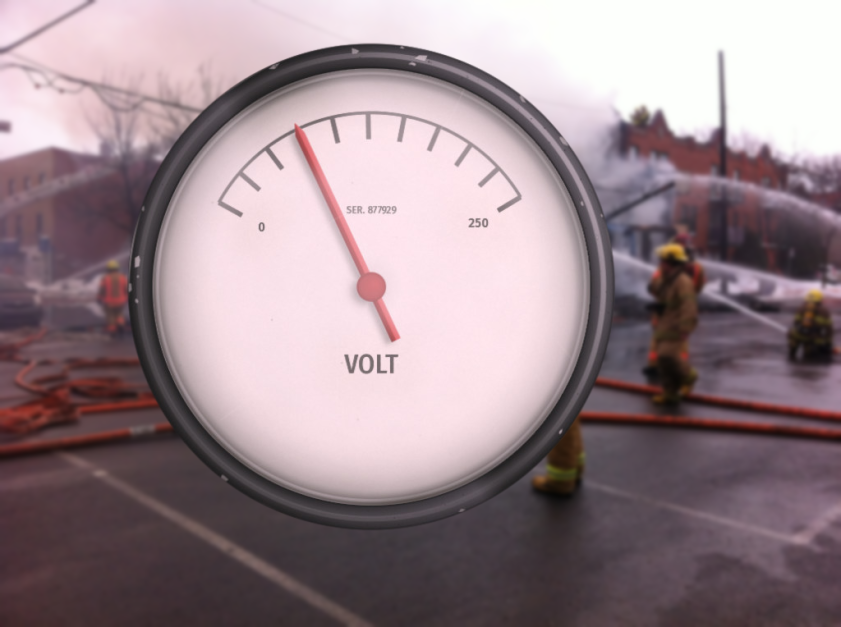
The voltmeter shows 75 (V)
